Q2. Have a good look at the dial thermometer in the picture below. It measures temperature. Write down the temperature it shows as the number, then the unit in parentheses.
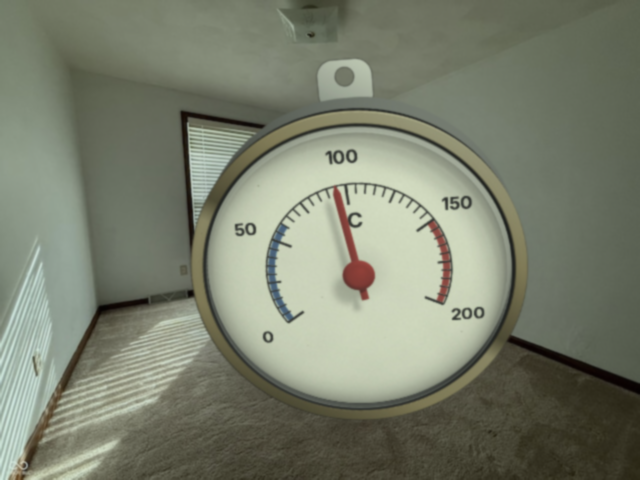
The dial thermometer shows 95 (°C)
